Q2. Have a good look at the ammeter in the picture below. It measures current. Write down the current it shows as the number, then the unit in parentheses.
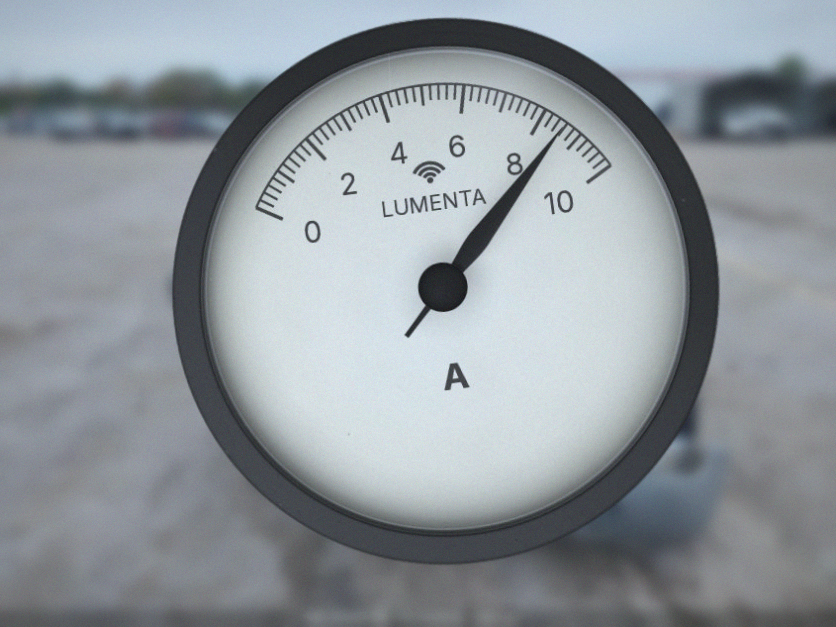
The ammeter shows 8.6 (A)
